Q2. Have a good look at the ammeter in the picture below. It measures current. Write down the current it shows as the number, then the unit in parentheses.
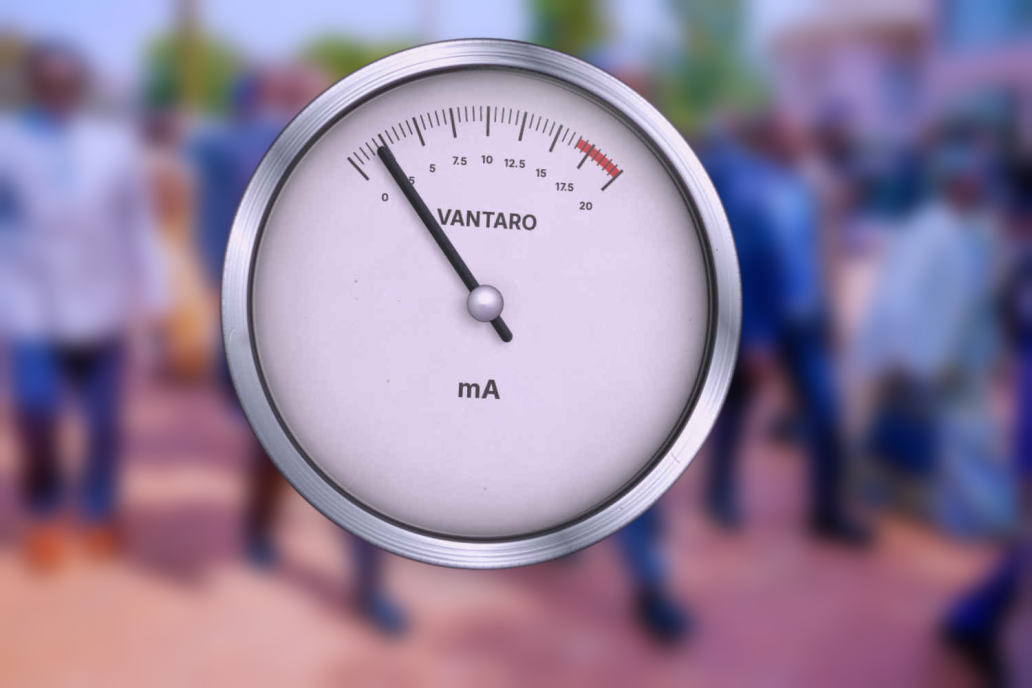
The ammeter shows 2 (mA)
